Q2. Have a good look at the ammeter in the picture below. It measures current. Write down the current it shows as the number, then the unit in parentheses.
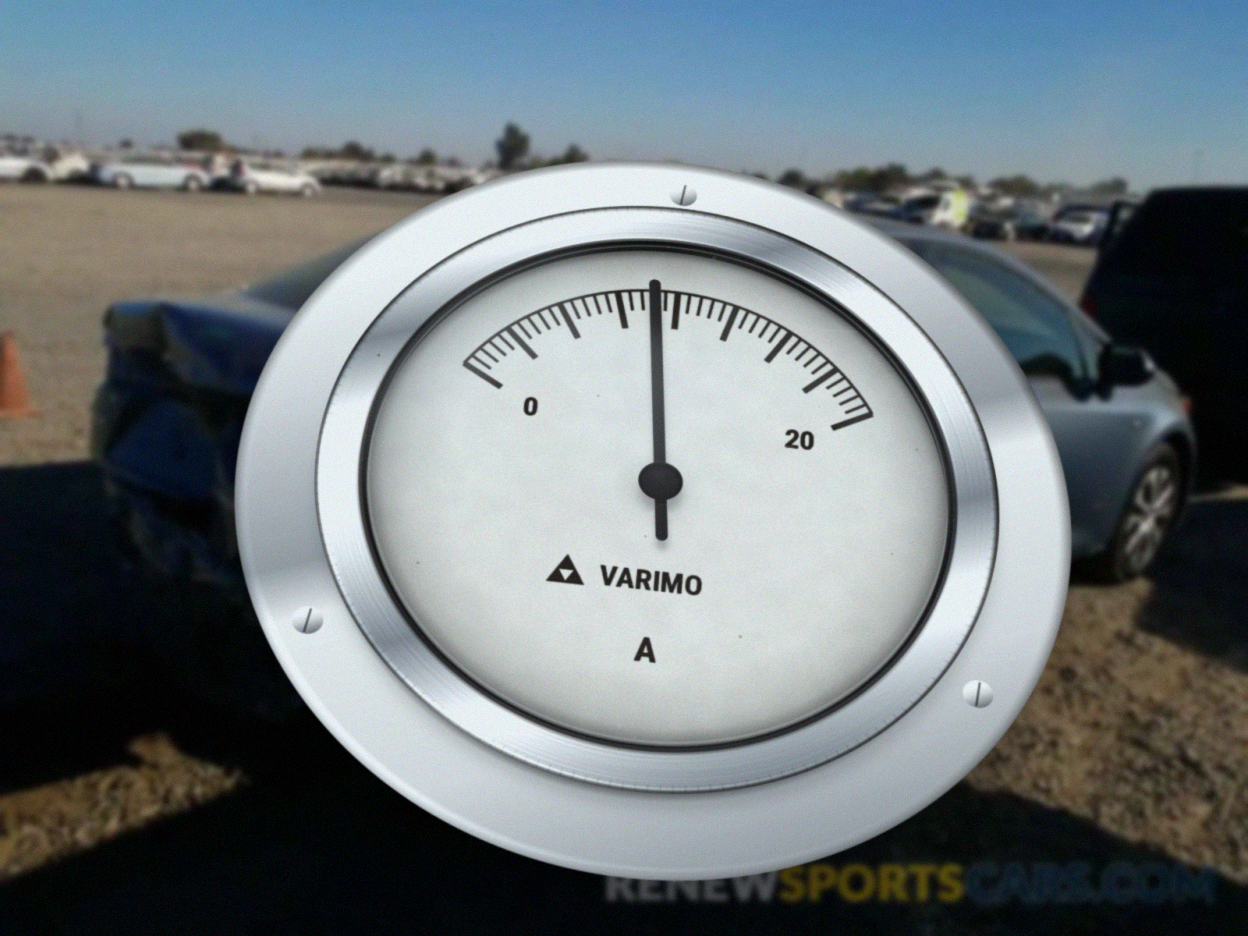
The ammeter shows 9 (A)
